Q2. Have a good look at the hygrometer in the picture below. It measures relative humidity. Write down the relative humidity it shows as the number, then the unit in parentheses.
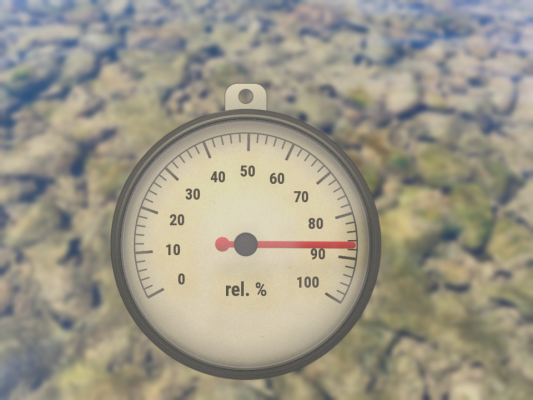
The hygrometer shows 87 (%)
